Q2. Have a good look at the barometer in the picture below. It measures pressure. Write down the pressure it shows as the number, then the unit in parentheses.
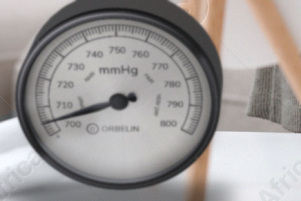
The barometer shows 705 (mmHg)
